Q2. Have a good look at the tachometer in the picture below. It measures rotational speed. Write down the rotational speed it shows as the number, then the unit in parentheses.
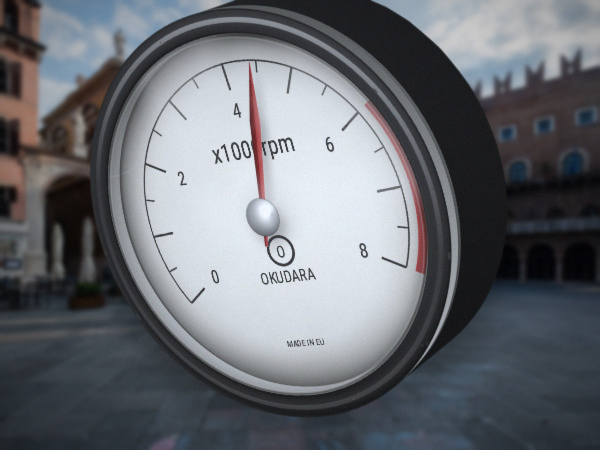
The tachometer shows 4500 (rpm)
